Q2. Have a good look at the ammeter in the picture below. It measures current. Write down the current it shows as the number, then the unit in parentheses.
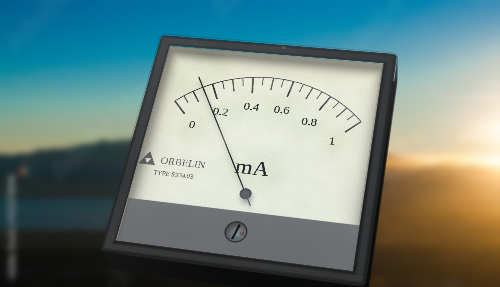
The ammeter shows 0.15 (mA)
